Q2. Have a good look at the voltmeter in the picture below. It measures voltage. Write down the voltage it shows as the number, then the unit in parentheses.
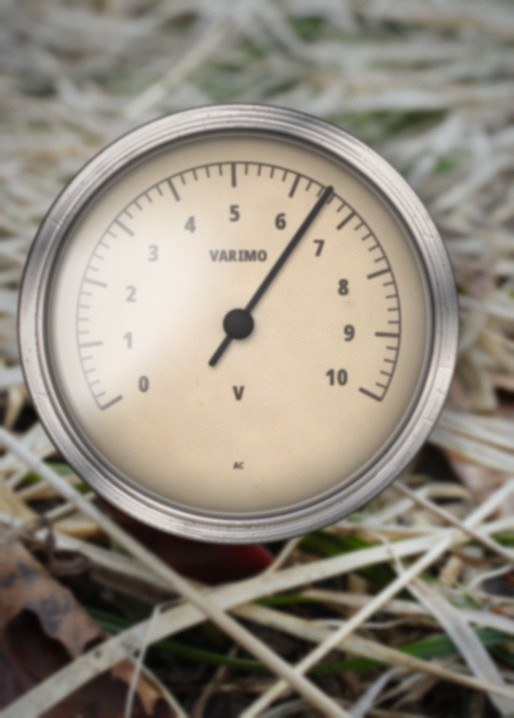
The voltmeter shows 6.5 (V)
